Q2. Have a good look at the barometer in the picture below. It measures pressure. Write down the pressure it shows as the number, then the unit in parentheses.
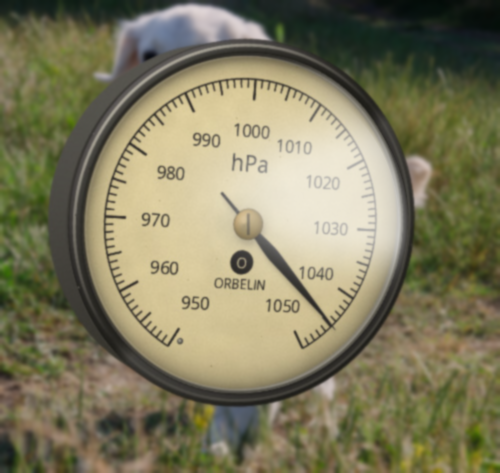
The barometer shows 1045 (hPa)
